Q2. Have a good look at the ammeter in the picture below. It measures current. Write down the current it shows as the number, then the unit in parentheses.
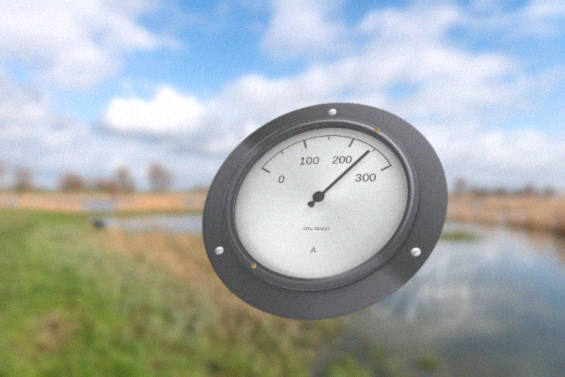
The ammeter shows 250 (A)
